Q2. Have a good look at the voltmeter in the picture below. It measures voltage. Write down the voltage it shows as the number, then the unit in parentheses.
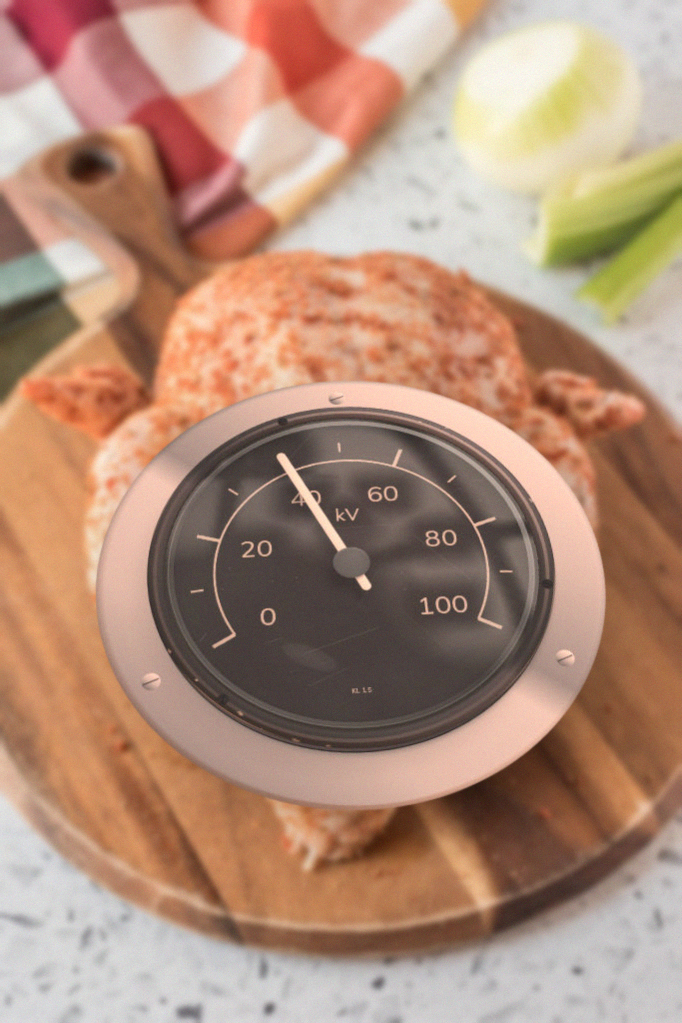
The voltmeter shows 40 (kV)
